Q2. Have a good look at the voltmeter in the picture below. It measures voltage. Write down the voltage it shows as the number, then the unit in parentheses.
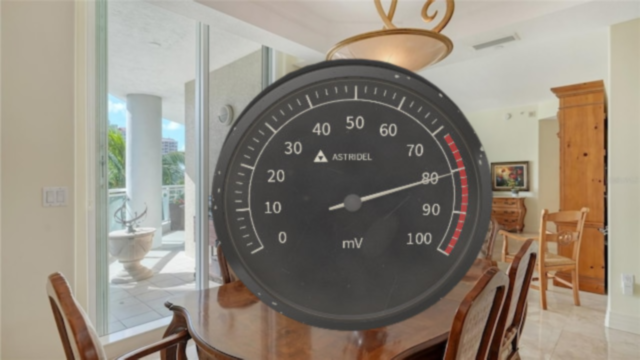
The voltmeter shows 80 (mV)
